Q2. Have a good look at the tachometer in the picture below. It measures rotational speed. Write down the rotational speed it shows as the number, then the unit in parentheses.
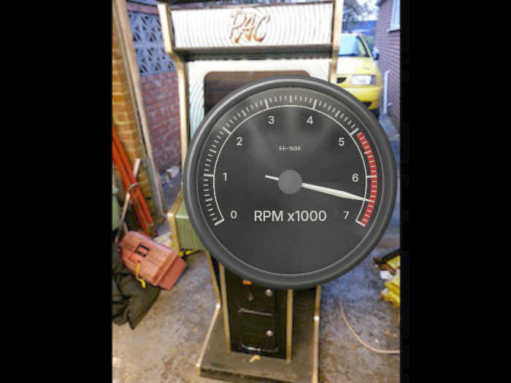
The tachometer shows 6500 (rpm)
